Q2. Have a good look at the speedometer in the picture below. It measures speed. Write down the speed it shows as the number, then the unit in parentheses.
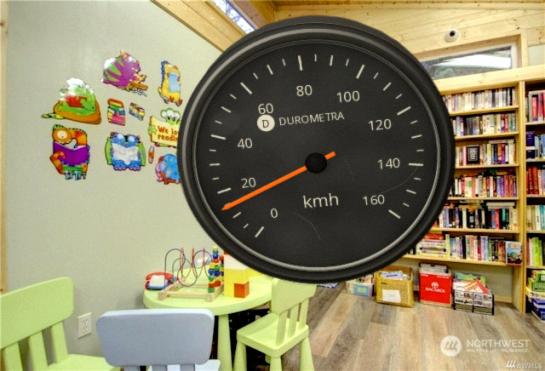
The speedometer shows 15 (km/h)
